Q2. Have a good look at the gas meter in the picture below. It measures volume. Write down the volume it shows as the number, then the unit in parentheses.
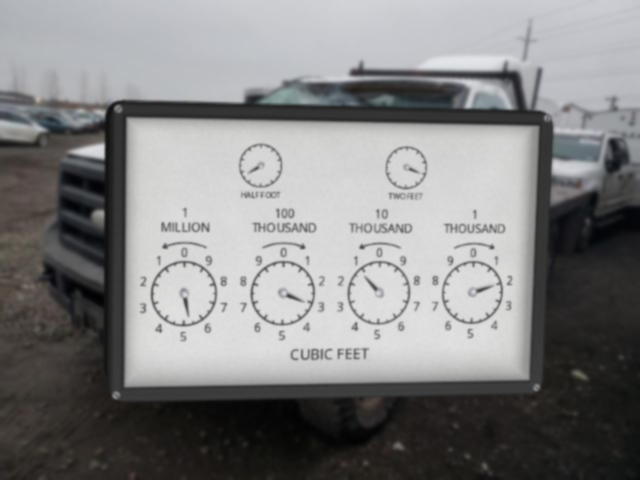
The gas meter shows 531200 (ft³)
